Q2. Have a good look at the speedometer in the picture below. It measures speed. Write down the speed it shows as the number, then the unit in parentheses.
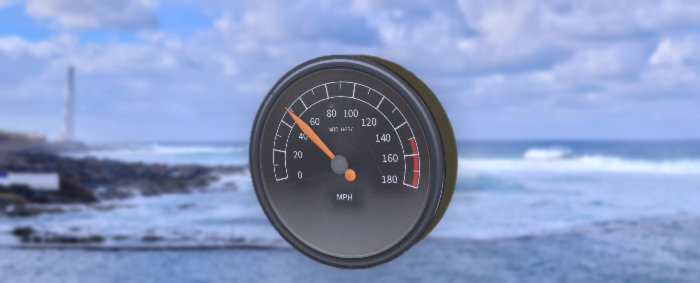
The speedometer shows 50 (mph)
